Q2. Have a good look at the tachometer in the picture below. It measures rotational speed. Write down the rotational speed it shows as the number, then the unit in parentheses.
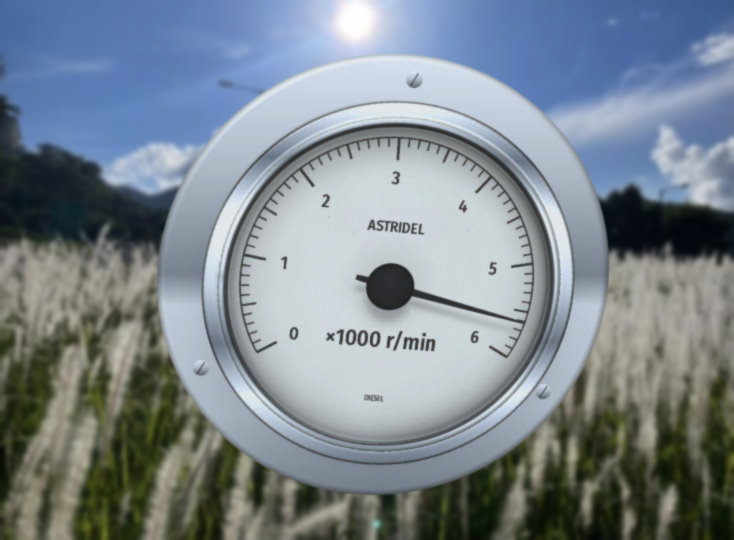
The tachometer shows 5600 (rpm)
